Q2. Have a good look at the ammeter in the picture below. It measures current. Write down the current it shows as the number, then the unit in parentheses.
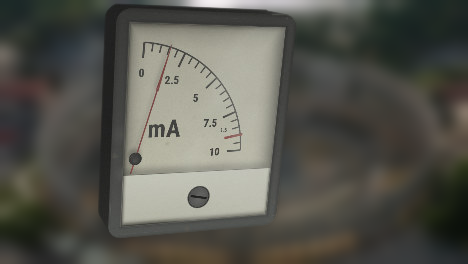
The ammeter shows 1.5 (mA)
